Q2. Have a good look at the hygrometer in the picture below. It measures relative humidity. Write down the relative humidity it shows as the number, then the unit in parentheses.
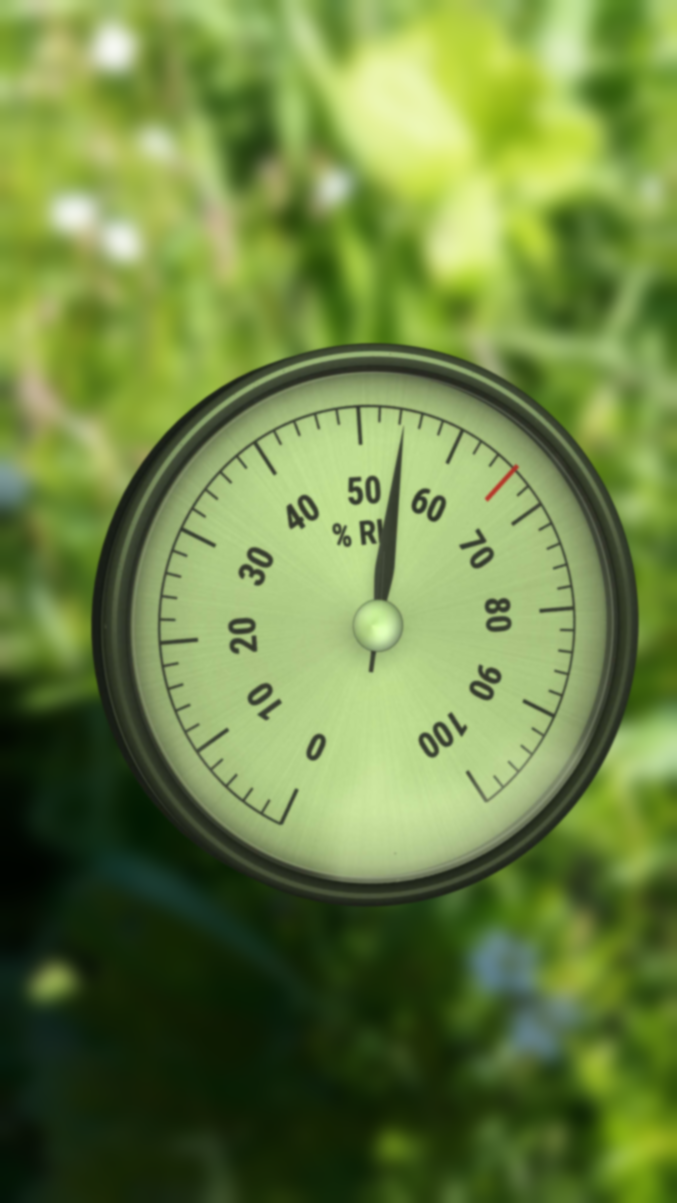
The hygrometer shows 54 (%)
